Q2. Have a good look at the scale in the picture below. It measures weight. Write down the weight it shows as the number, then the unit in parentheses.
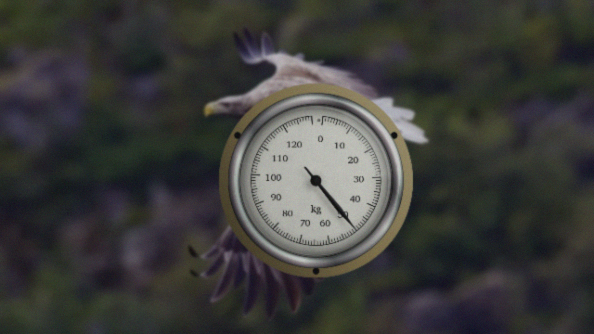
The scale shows 50 (kg)
